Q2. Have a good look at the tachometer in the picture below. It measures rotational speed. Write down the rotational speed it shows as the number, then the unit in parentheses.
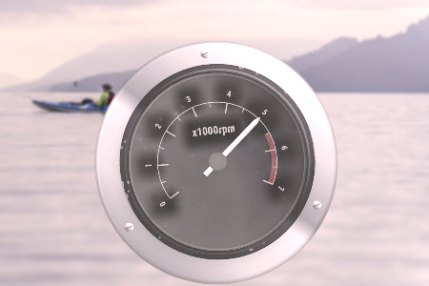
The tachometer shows 5000 (rpm)
